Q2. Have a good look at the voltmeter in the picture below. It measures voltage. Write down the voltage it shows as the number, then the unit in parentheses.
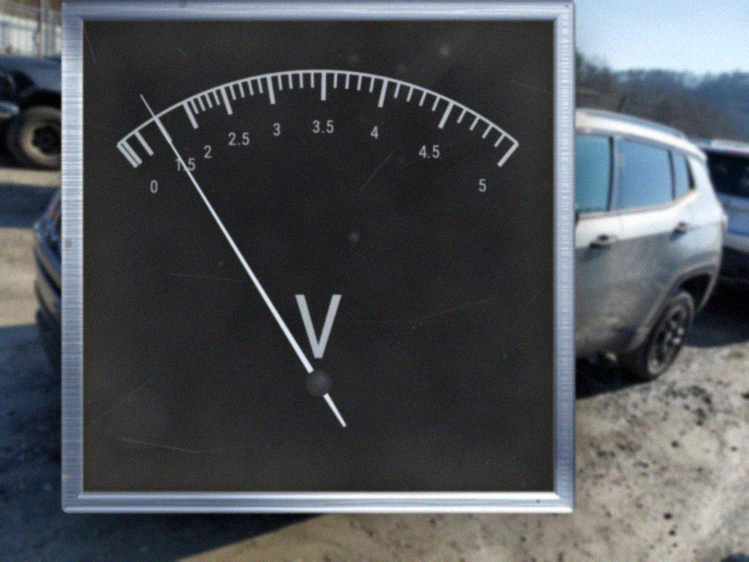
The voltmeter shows 1.5 (V)
